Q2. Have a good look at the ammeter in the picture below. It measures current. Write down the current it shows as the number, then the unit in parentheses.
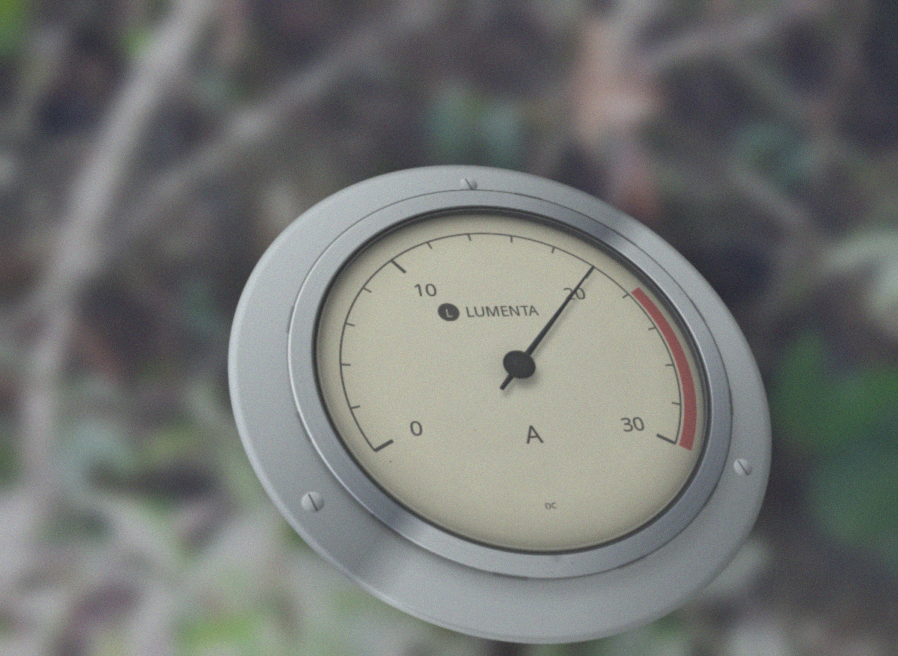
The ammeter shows 20 (A)
